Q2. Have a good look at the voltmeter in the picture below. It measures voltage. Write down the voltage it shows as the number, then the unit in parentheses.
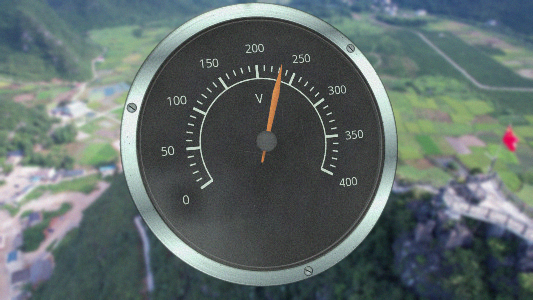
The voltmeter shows 230 (V)
